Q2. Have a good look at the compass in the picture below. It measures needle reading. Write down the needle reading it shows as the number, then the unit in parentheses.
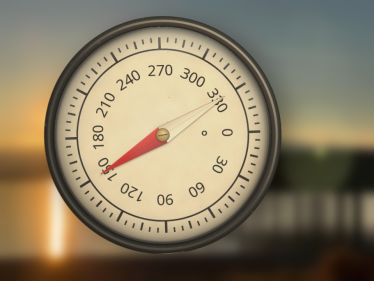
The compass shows 150 (°)
